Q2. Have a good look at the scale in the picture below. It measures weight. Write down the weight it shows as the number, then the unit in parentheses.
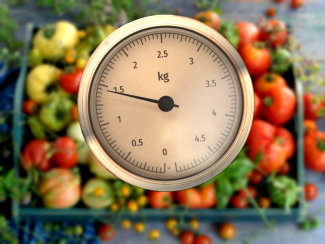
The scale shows 1.45 (kg)
